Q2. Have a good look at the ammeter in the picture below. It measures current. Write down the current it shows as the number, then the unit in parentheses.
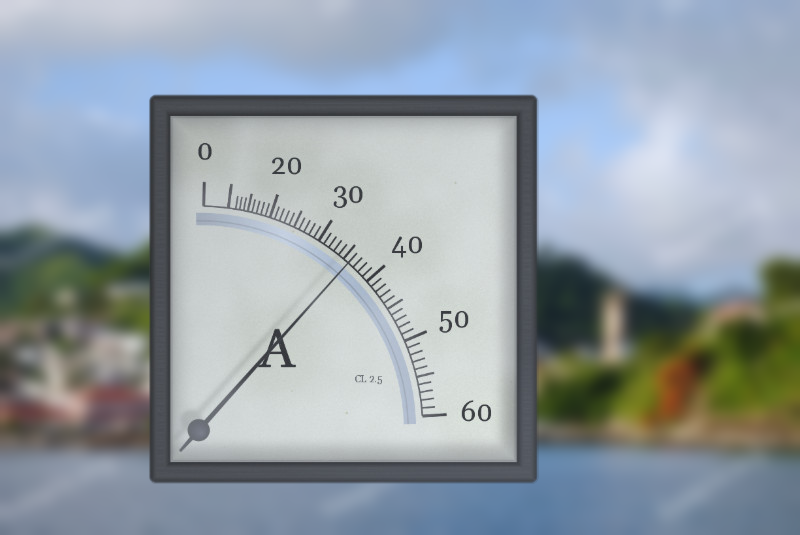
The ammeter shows 36 (A)
